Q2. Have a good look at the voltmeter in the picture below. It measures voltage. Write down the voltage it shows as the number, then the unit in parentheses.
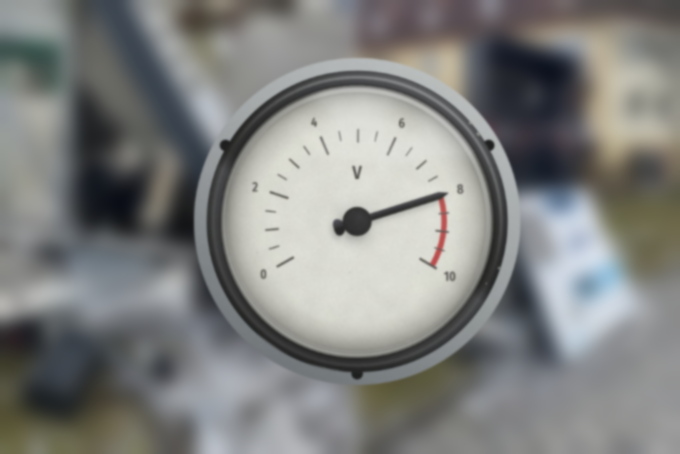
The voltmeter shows 8 (V)
